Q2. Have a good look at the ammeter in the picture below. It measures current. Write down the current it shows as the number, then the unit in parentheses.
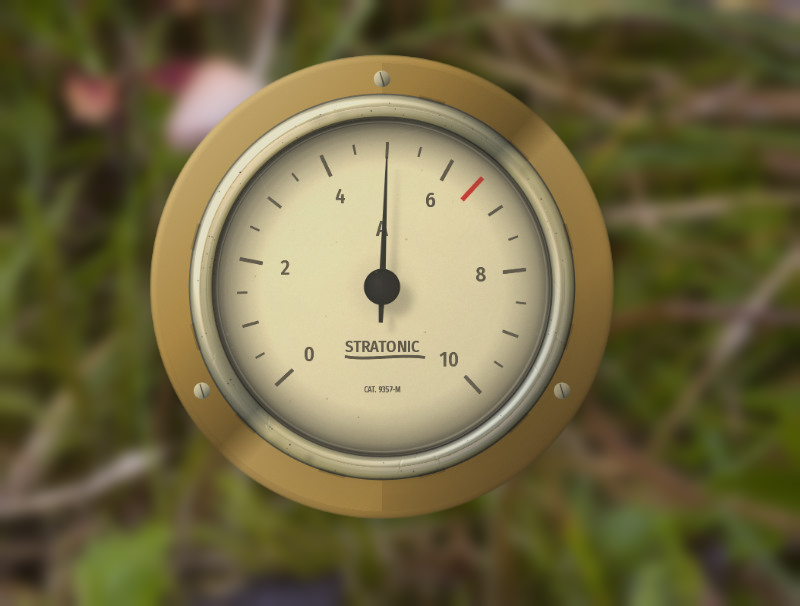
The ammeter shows 5 (A)
